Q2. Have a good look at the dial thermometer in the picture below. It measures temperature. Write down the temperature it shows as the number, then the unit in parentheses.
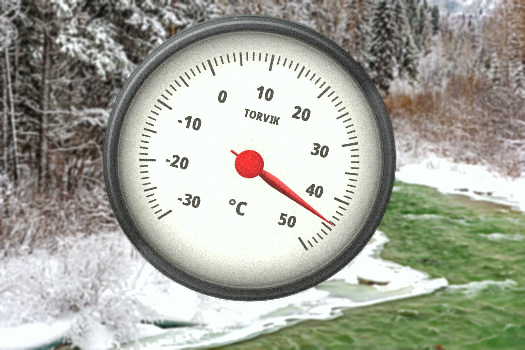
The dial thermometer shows 44 (°C)
